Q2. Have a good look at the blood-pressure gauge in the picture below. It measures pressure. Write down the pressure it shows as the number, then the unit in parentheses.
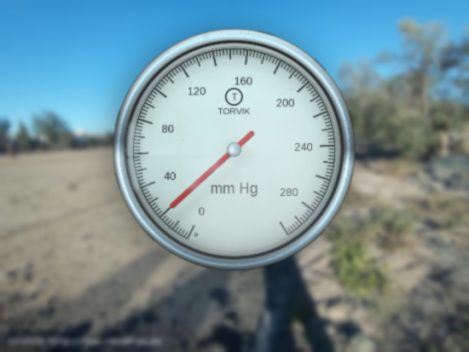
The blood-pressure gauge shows 20 (mmHg)
